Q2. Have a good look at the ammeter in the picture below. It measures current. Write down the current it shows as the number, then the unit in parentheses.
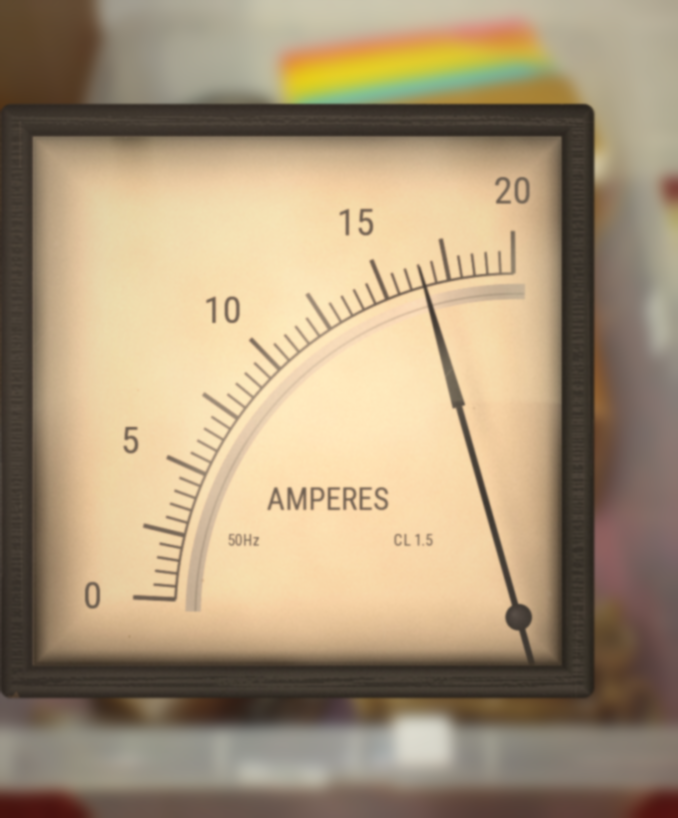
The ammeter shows 16.5 (A)
